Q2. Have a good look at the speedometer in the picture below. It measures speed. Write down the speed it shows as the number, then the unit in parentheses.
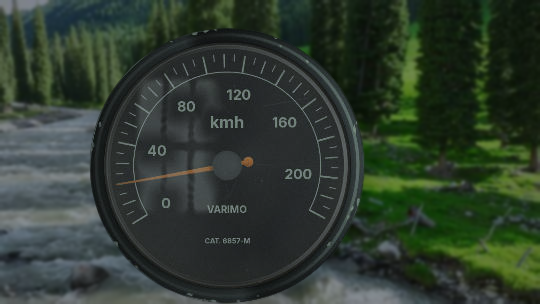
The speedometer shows 20 (km/h)
